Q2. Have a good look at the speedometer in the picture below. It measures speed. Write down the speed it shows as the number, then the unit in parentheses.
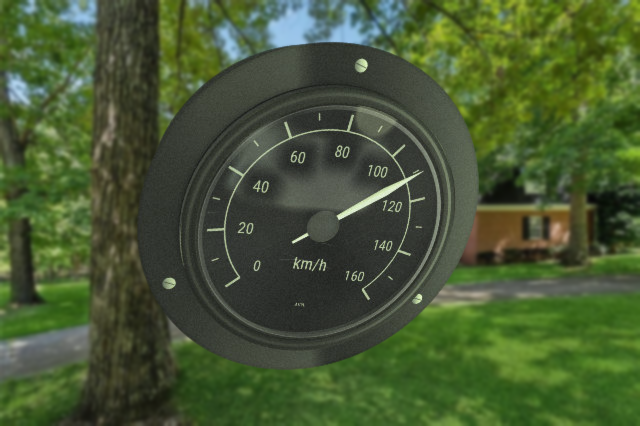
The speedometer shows 110 (km/h)
